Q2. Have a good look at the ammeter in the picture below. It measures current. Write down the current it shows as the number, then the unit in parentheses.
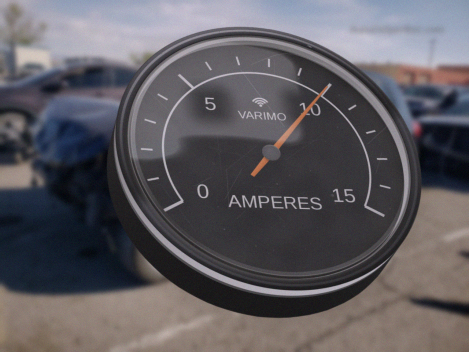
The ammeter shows 10 (A)
